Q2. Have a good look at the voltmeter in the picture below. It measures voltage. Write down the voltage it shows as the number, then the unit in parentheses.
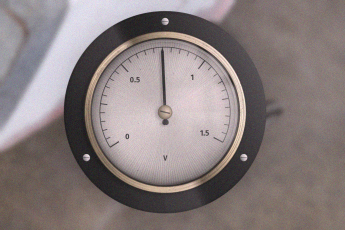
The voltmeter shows 0.75 (V)
